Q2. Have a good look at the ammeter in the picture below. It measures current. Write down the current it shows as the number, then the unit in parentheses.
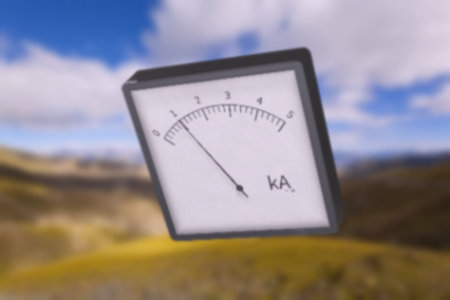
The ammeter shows 1 (kA)
